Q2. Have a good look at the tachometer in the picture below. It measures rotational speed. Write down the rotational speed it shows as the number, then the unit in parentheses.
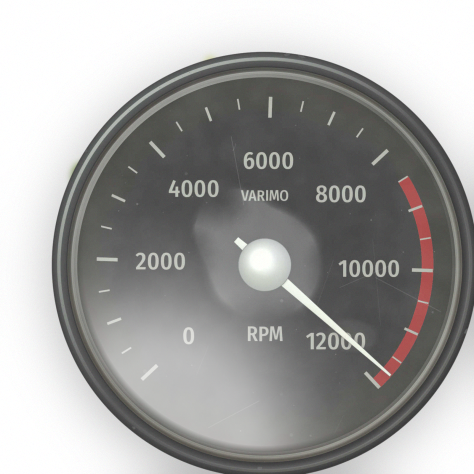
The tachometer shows 11750 (rpm)
